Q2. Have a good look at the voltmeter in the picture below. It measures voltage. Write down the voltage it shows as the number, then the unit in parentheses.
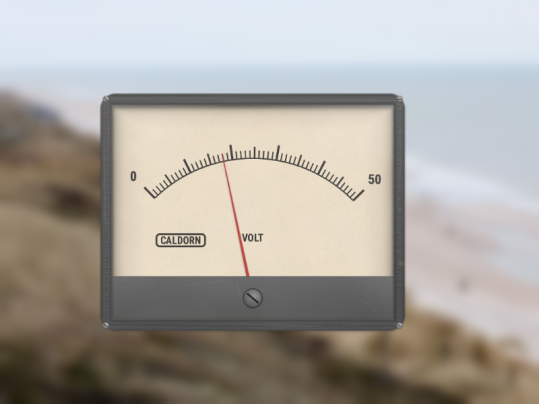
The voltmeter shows 18 (V)
